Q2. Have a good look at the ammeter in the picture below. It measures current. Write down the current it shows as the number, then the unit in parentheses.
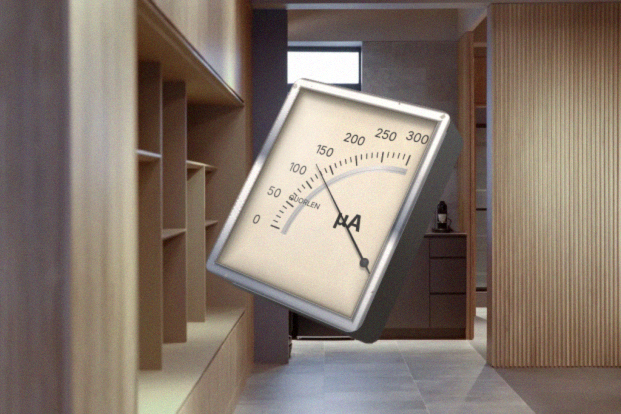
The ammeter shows 130 (µA)
